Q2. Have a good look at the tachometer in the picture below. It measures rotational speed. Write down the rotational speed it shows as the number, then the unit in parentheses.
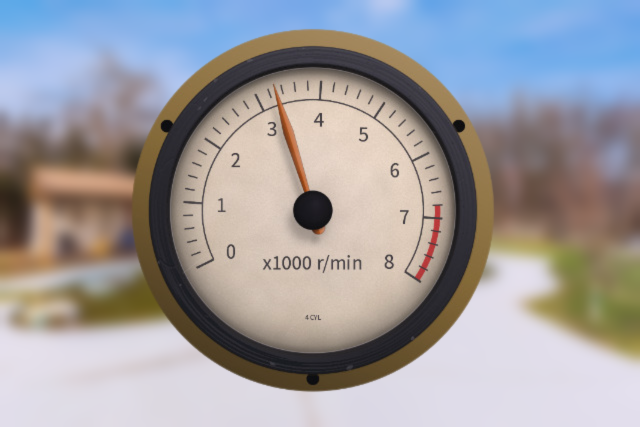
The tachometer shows 3300 (rpm)
